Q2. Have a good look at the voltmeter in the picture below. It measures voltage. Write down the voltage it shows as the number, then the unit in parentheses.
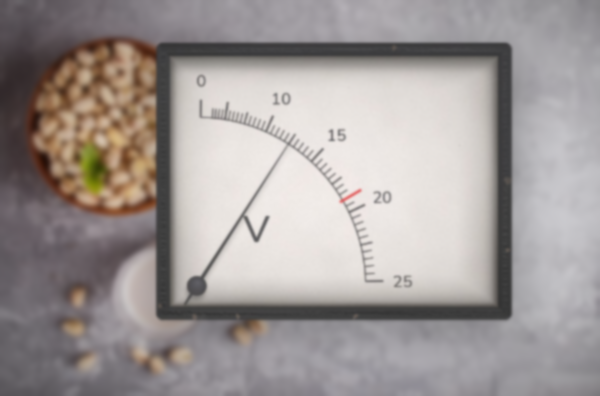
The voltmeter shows 12.5 (V)
